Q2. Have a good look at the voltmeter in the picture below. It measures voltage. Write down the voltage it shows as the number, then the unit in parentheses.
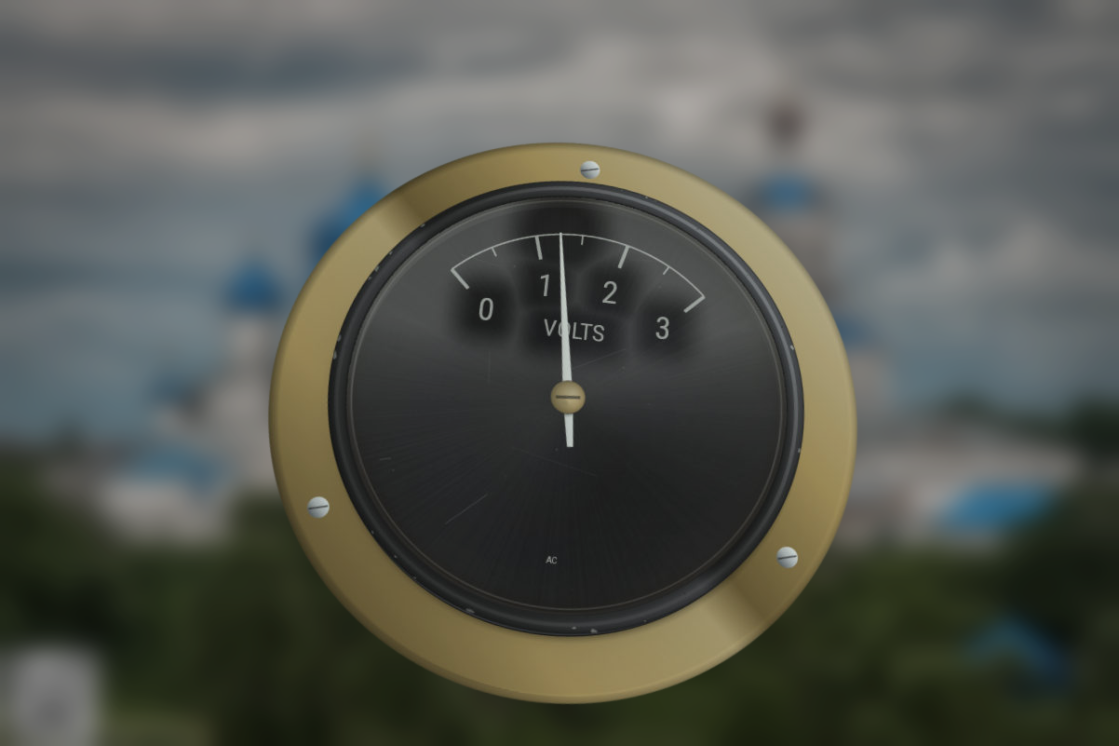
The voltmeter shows 1.25 (V)
